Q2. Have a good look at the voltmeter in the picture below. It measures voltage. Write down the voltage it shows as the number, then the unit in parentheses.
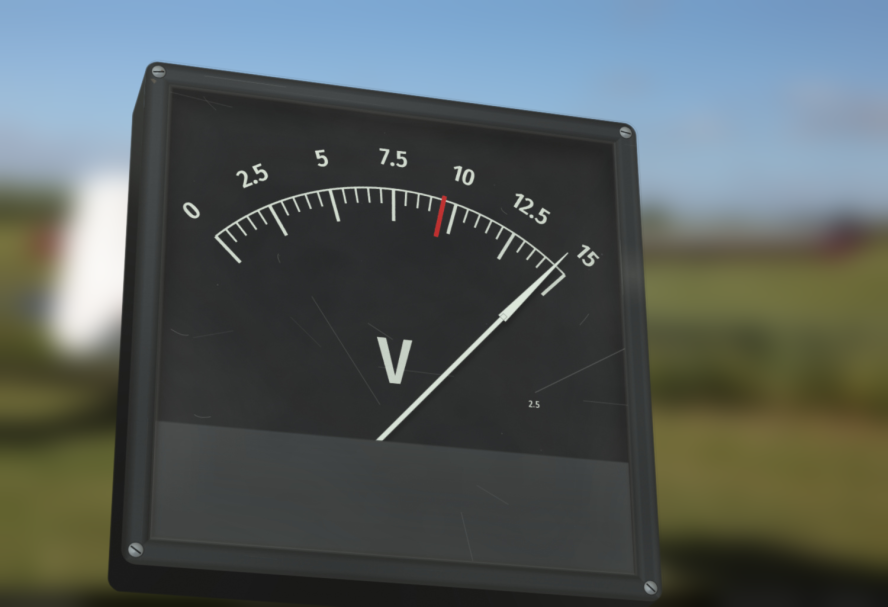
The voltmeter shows 14.5 (V)
